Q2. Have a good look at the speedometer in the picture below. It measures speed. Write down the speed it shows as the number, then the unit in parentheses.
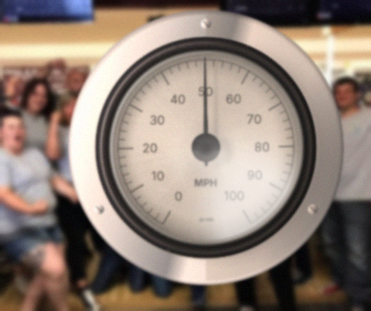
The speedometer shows 50 (mph)
